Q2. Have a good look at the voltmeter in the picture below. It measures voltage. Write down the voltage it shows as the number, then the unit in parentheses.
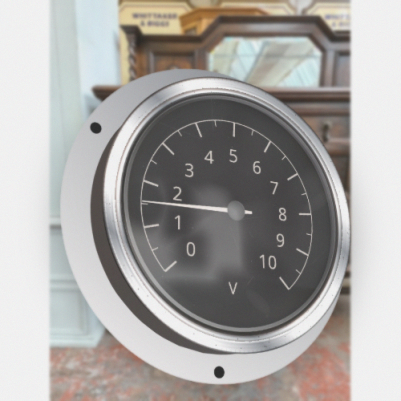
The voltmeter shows 1.5 (V)
